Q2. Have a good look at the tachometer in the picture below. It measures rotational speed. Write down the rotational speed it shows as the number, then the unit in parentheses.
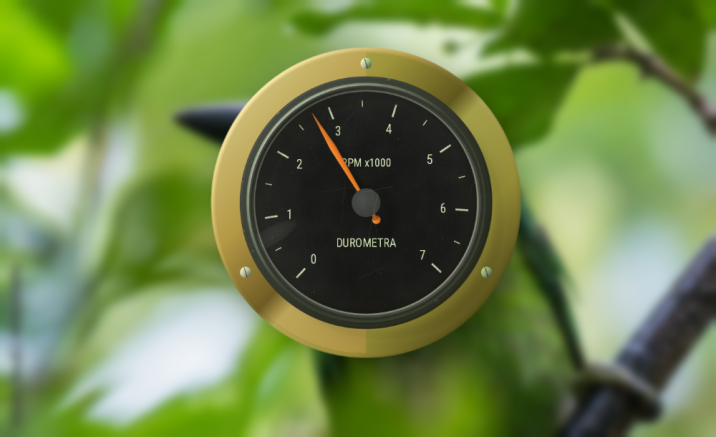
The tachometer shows 2750 (rpm)
